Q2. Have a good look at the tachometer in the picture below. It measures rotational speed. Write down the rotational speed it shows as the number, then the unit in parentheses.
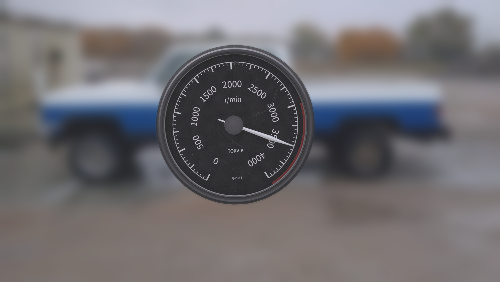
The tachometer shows 3500 (rpm)
